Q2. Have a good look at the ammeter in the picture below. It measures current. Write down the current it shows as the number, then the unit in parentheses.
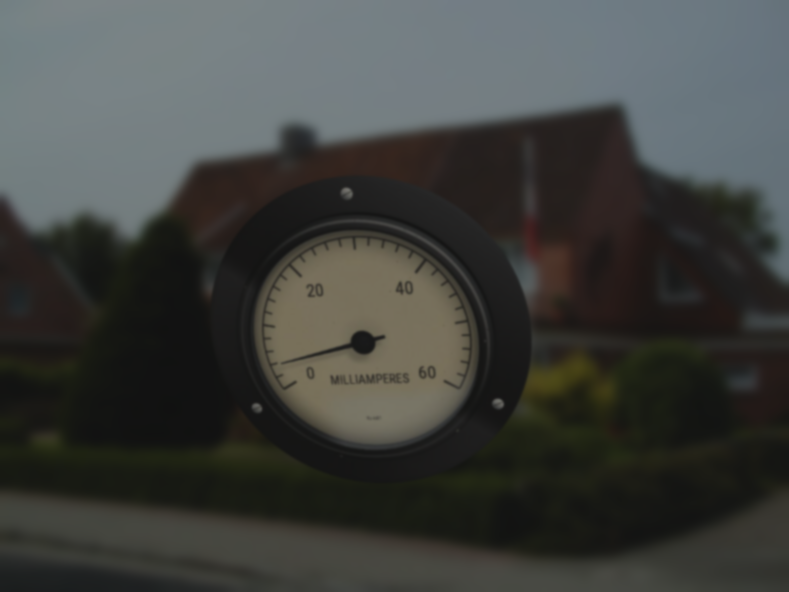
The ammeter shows 4 (mA)
